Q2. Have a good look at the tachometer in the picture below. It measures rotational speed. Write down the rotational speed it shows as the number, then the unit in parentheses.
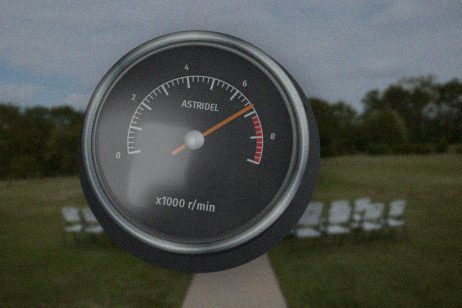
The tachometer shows 6800 (rpm)
